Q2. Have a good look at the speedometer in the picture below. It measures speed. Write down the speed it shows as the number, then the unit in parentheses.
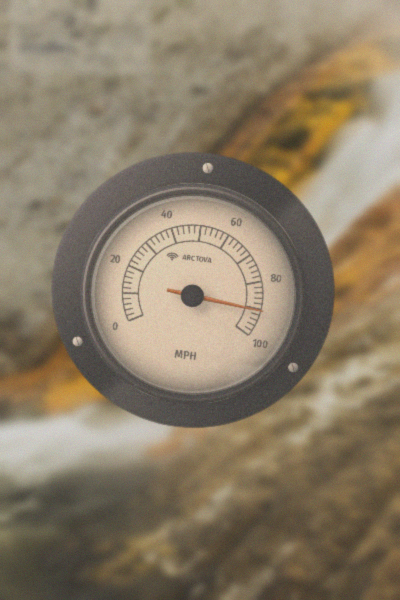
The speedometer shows 90 (mph)
